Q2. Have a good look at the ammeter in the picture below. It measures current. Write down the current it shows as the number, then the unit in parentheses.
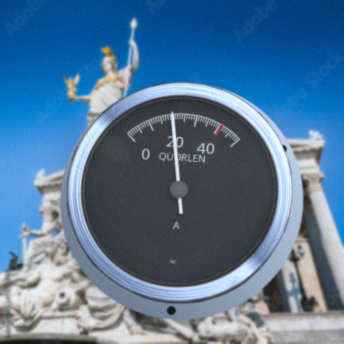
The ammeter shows 20 (A)
